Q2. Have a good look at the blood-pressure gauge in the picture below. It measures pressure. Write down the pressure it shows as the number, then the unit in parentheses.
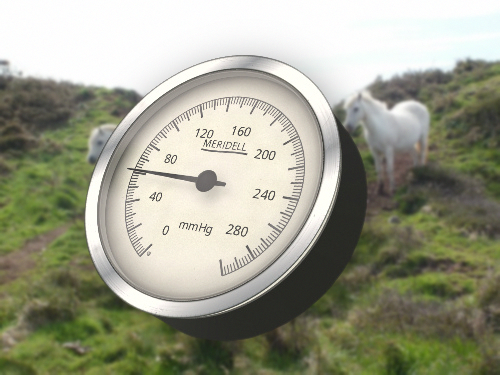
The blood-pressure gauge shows 60 (mmHg)
